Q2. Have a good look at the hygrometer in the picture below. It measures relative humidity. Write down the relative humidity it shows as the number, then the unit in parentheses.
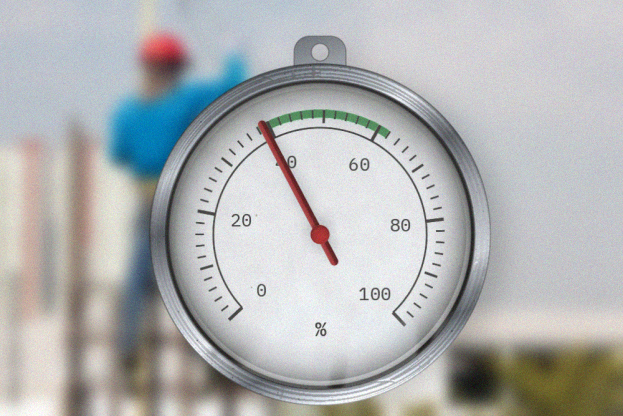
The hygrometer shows 39 (%)
